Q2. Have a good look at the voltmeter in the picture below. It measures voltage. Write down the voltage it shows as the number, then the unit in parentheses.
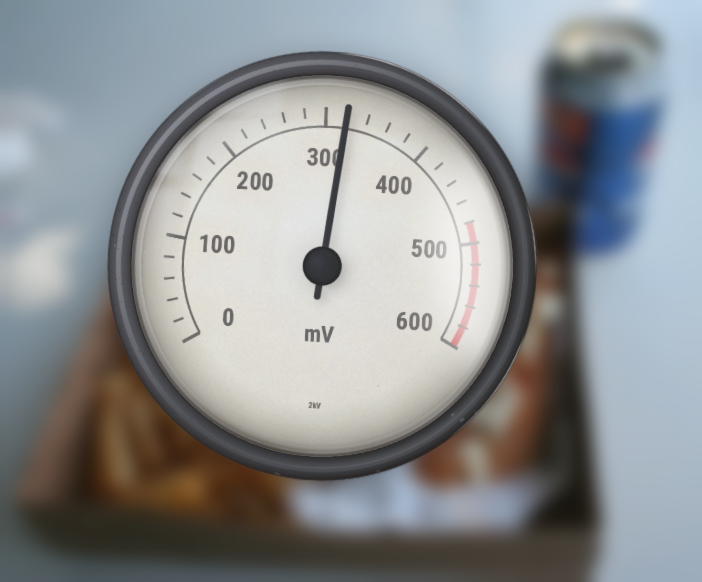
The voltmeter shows 320 (mV)
